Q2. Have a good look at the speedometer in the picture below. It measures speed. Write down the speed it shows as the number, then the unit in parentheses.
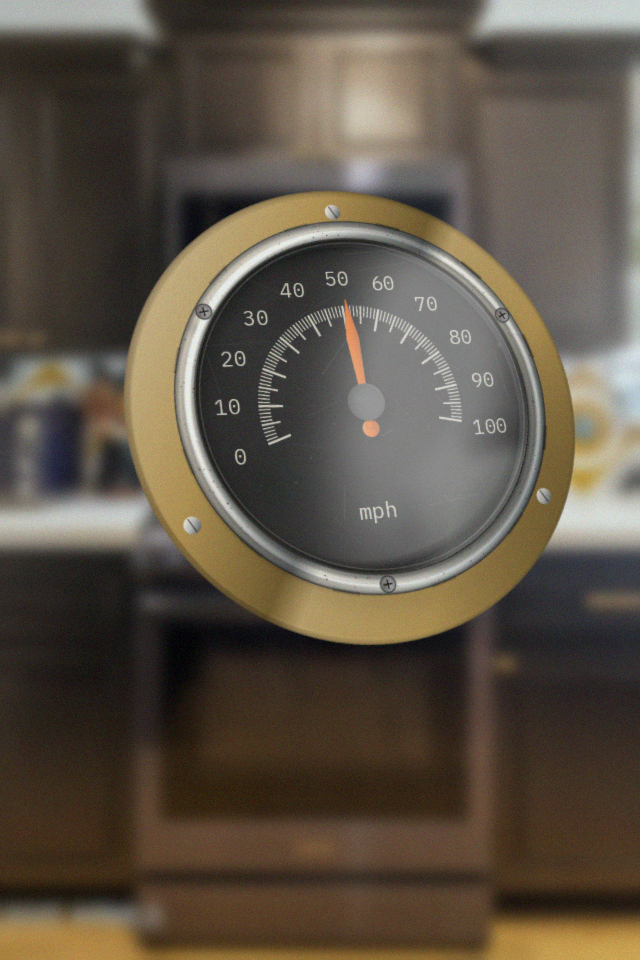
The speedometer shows 50 (mph)
